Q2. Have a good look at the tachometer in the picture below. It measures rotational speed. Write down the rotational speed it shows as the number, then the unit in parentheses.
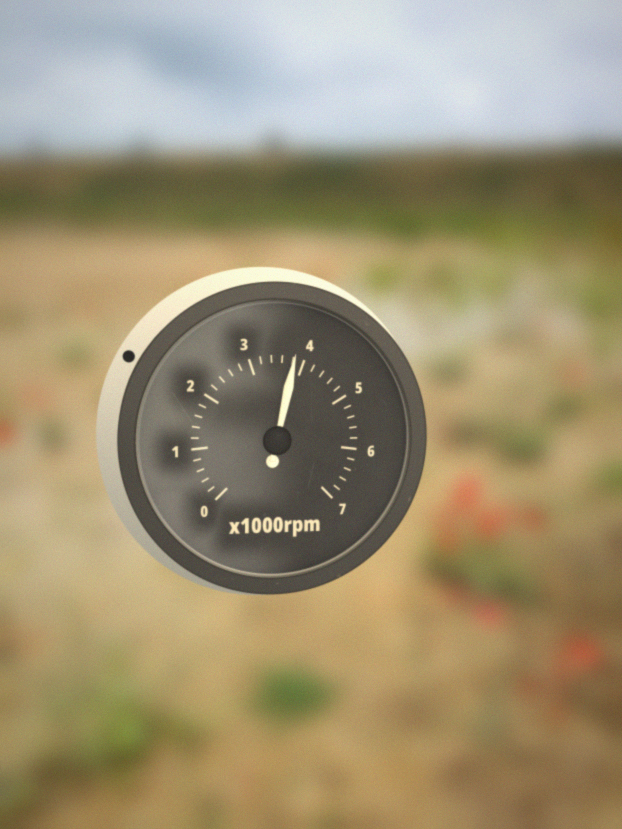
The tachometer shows 3800 (rpm)
